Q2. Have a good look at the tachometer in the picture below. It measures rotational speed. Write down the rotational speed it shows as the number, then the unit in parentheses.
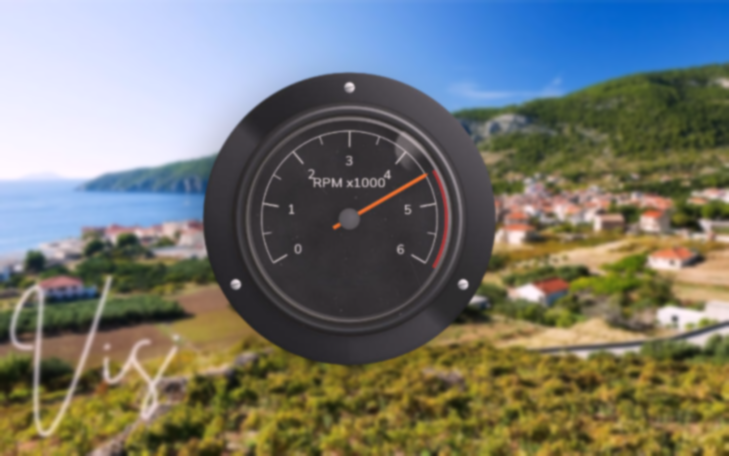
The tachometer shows 4500 (rpm)
